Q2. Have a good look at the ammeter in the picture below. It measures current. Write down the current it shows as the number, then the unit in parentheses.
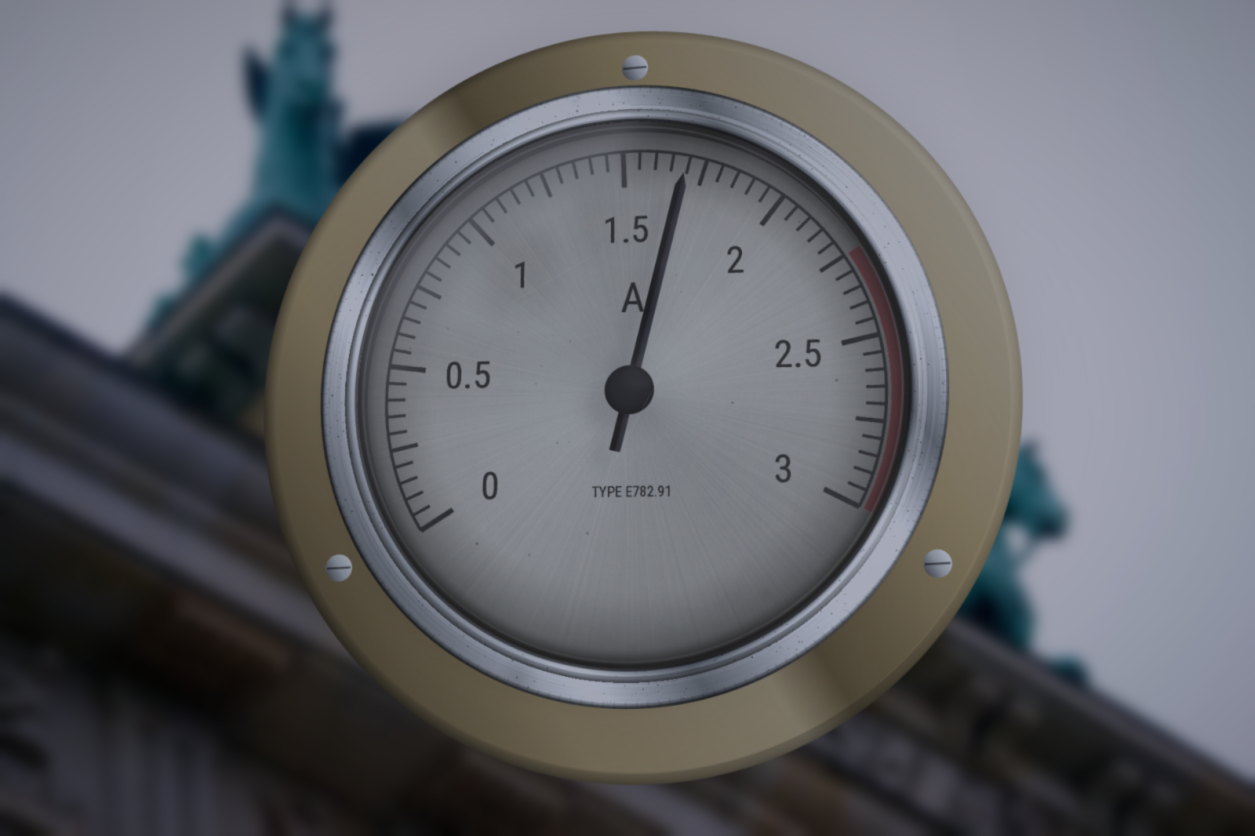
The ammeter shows 1.7 (A)
